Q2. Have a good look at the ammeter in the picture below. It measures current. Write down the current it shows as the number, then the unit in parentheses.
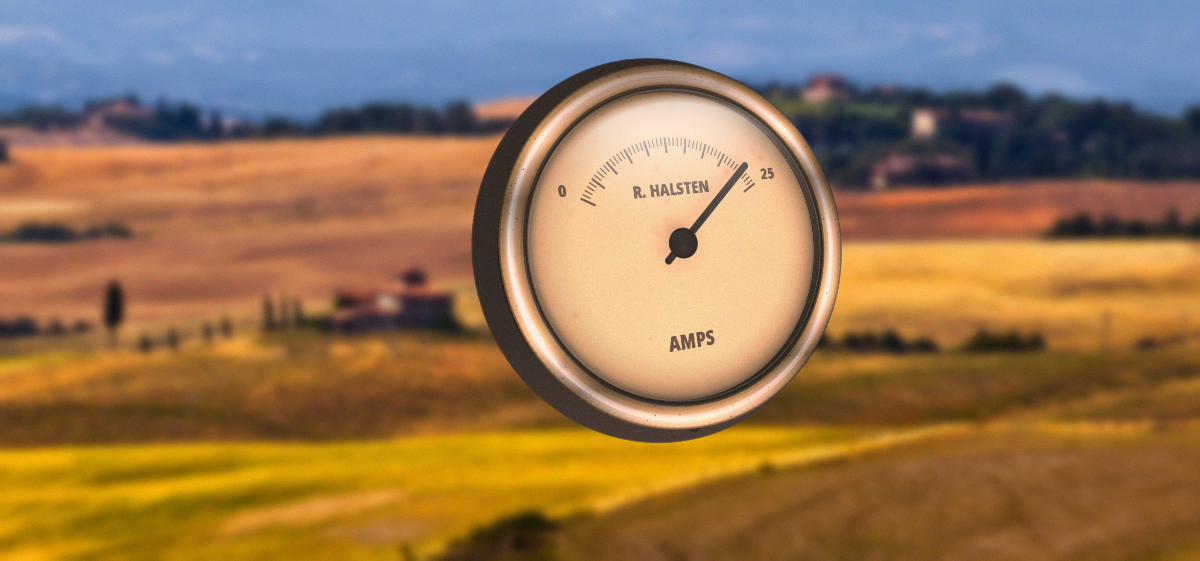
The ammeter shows 22.5 (A)
